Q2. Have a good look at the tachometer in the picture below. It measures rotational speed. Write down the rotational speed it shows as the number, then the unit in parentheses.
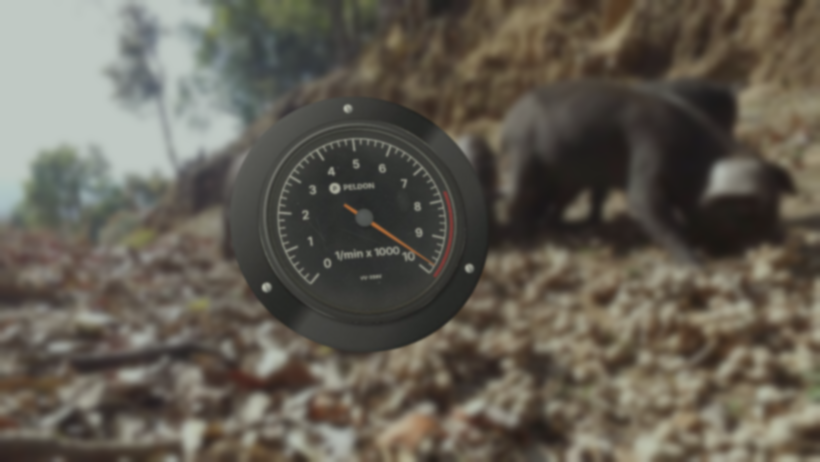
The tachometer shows 9800 (rpm)
